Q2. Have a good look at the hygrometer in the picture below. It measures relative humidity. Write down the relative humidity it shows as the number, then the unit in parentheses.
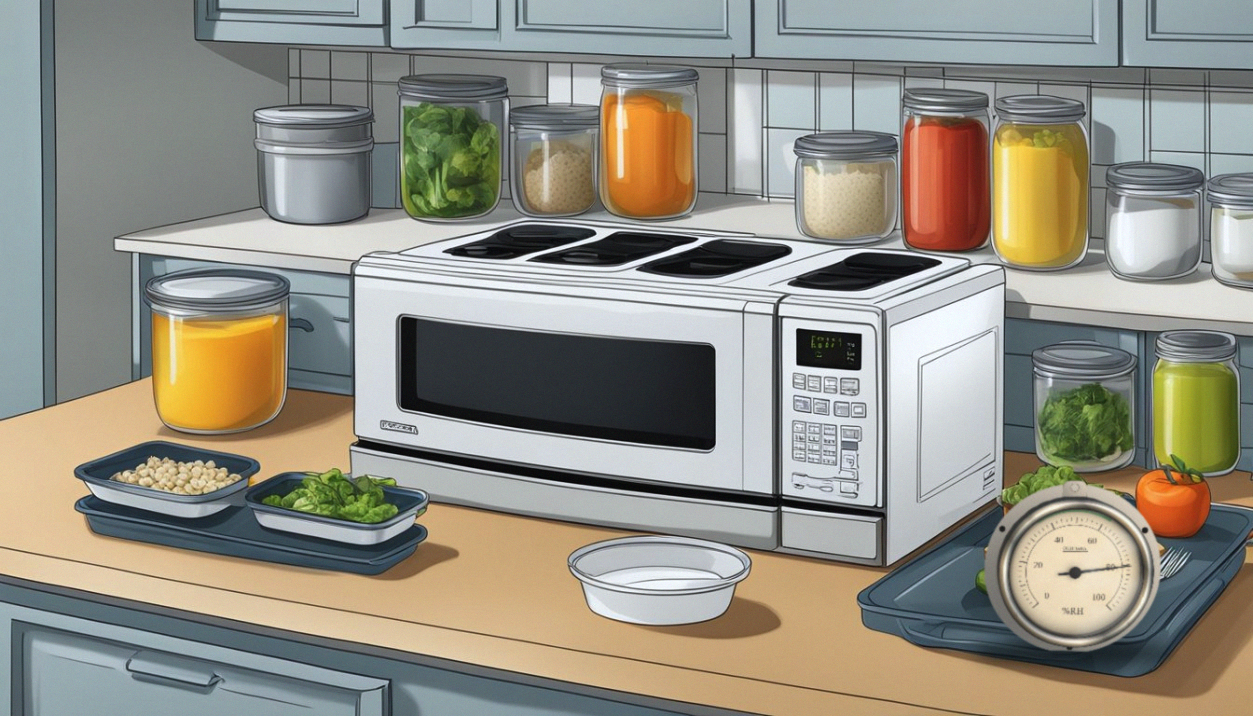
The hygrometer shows 80 (%)
